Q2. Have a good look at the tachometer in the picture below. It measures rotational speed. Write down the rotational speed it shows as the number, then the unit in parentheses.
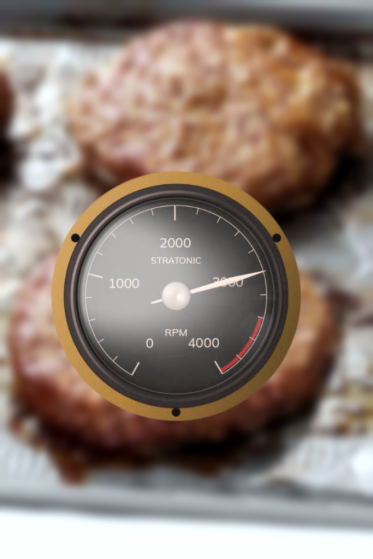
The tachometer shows 3000 (rpm)
